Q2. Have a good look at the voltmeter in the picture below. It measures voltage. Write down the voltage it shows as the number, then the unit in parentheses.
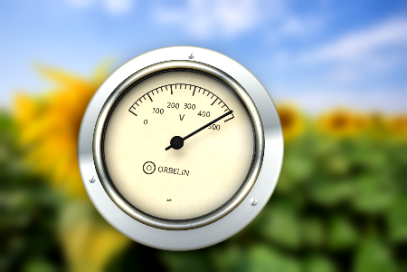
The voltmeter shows 480 (V)
